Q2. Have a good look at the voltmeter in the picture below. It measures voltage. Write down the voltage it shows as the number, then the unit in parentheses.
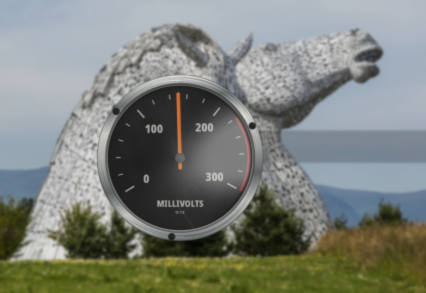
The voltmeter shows 150 (mV)
